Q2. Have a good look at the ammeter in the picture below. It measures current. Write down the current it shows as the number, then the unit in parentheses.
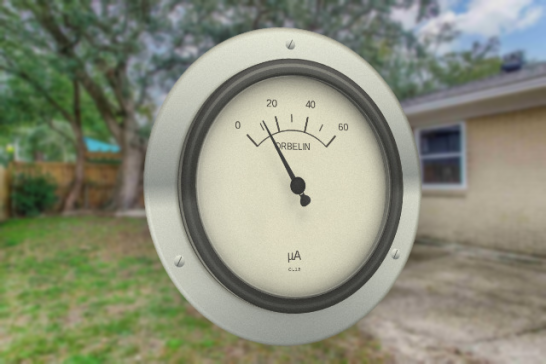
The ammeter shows 10 (µA)
